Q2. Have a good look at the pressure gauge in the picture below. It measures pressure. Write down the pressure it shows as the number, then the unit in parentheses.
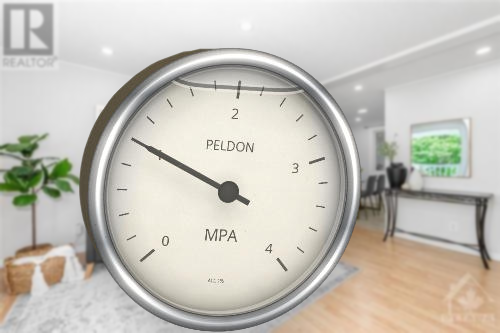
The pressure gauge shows 1 (MPa)
